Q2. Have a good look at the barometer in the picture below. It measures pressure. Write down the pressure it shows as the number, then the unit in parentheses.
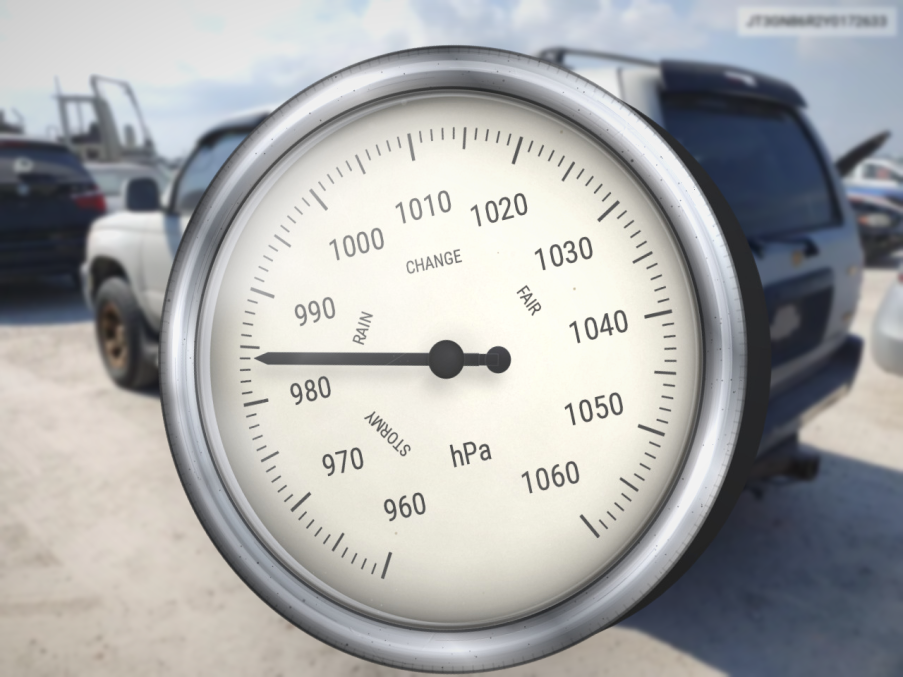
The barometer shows 984 (hPa)
